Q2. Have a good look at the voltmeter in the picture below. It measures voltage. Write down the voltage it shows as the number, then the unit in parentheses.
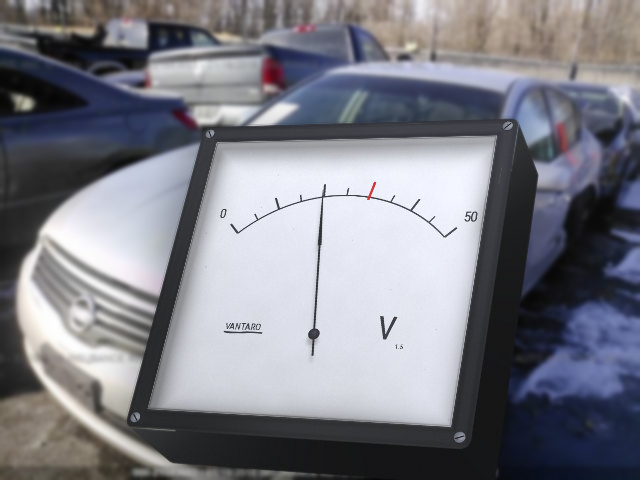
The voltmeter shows 20 (V)
